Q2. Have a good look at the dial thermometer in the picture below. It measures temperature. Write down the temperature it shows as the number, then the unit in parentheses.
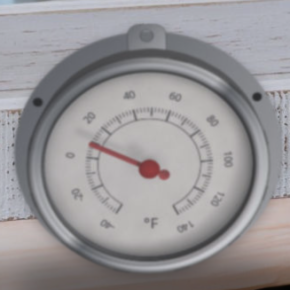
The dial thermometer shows 10 (°F)
